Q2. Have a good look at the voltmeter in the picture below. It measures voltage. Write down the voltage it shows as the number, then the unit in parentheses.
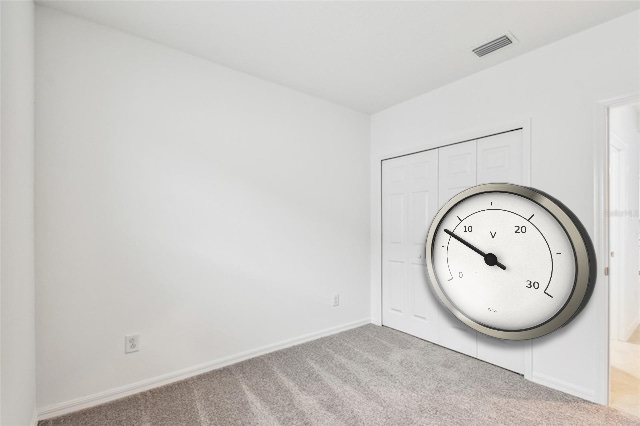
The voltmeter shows 7.5 (V)
